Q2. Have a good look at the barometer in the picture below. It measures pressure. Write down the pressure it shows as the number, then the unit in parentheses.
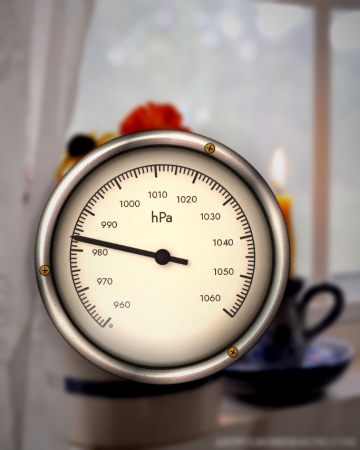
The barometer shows 983 (hPa)
